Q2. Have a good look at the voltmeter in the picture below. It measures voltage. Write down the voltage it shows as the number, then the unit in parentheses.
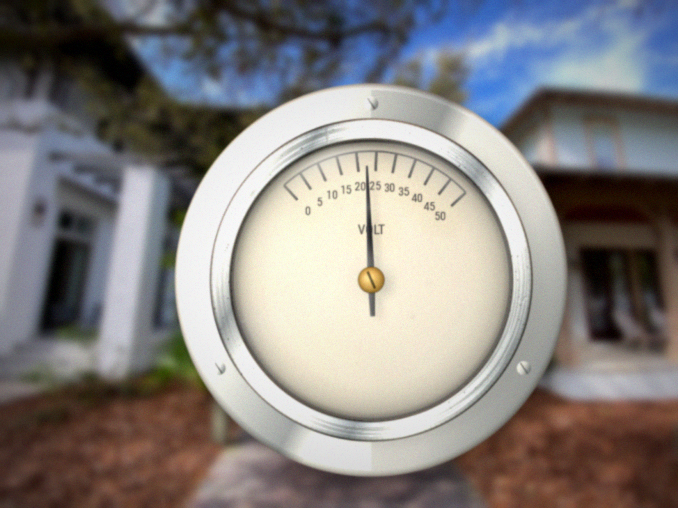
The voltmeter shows 22.5 (V)
